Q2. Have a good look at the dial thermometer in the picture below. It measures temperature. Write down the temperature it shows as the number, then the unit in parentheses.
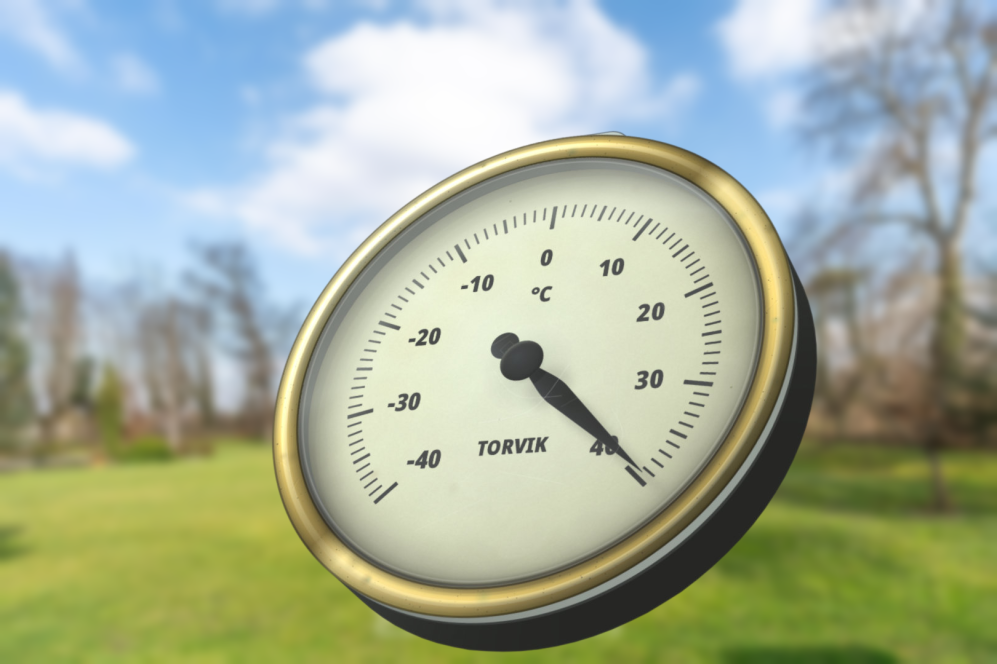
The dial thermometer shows 39.5 (°C)
